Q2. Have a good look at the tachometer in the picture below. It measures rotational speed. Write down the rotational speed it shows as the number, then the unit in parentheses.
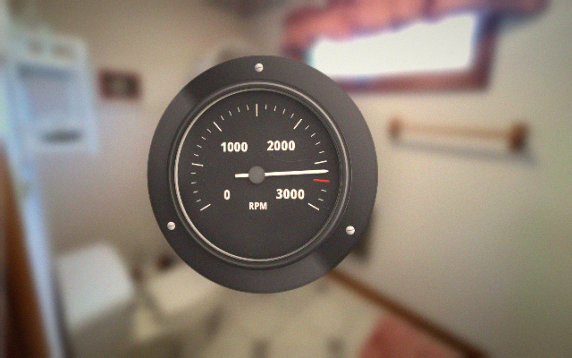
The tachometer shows 2600 (rpm)
